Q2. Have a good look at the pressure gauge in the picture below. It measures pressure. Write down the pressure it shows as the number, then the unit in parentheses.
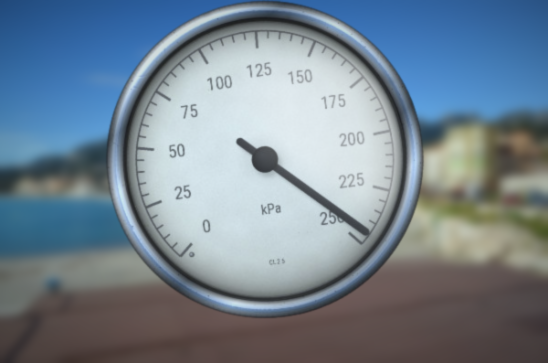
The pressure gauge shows 245 (kPa)
